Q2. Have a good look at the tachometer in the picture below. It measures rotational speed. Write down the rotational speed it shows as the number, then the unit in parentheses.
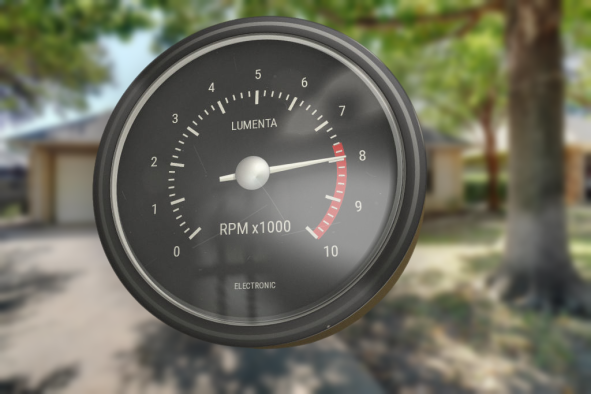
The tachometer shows 8000 (rpm)
